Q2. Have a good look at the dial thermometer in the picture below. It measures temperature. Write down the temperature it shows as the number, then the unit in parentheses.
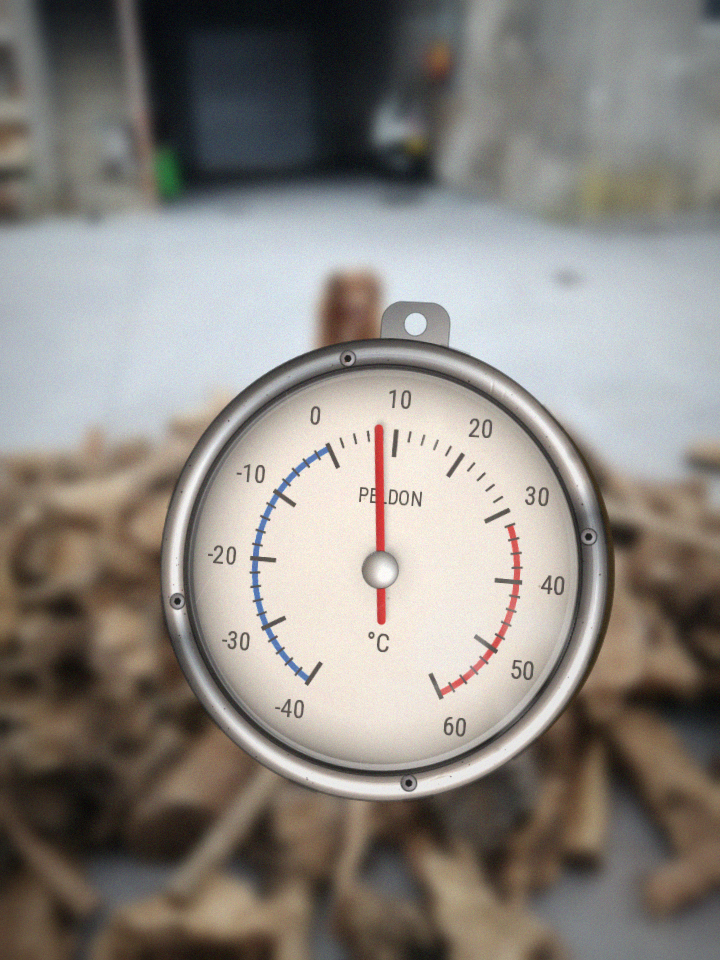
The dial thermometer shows 8 (°C)
